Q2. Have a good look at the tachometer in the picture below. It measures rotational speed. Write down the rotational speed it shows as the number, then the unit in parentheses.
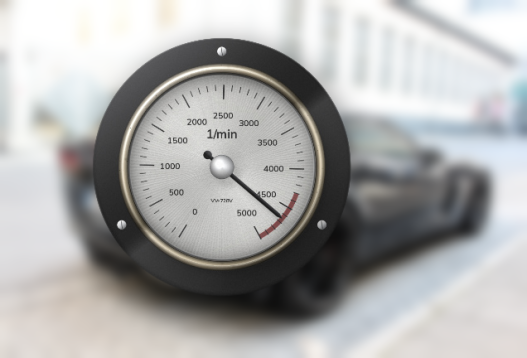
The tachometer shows 4650 (rpm)
